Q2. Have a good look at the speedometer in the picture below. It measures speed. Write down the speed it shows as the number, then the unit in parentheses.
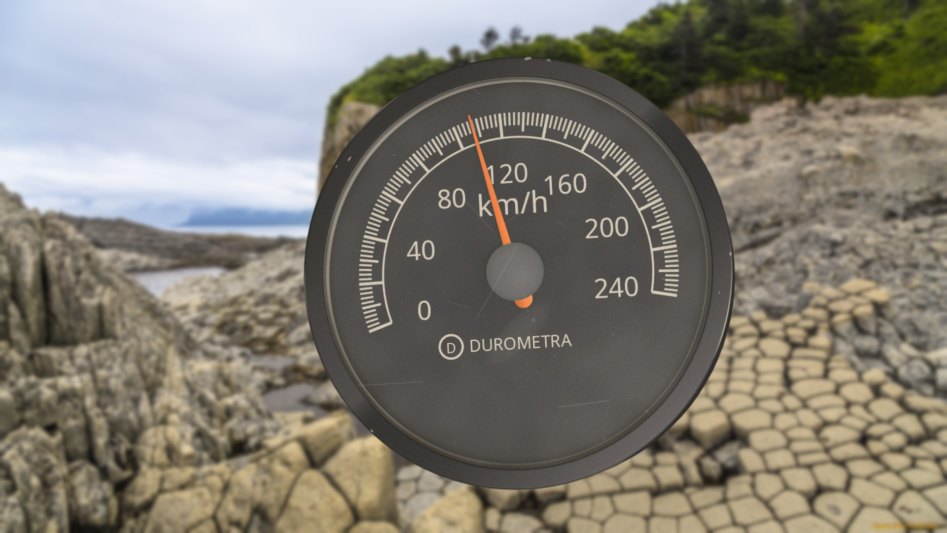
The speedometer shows 108 (km/h)
